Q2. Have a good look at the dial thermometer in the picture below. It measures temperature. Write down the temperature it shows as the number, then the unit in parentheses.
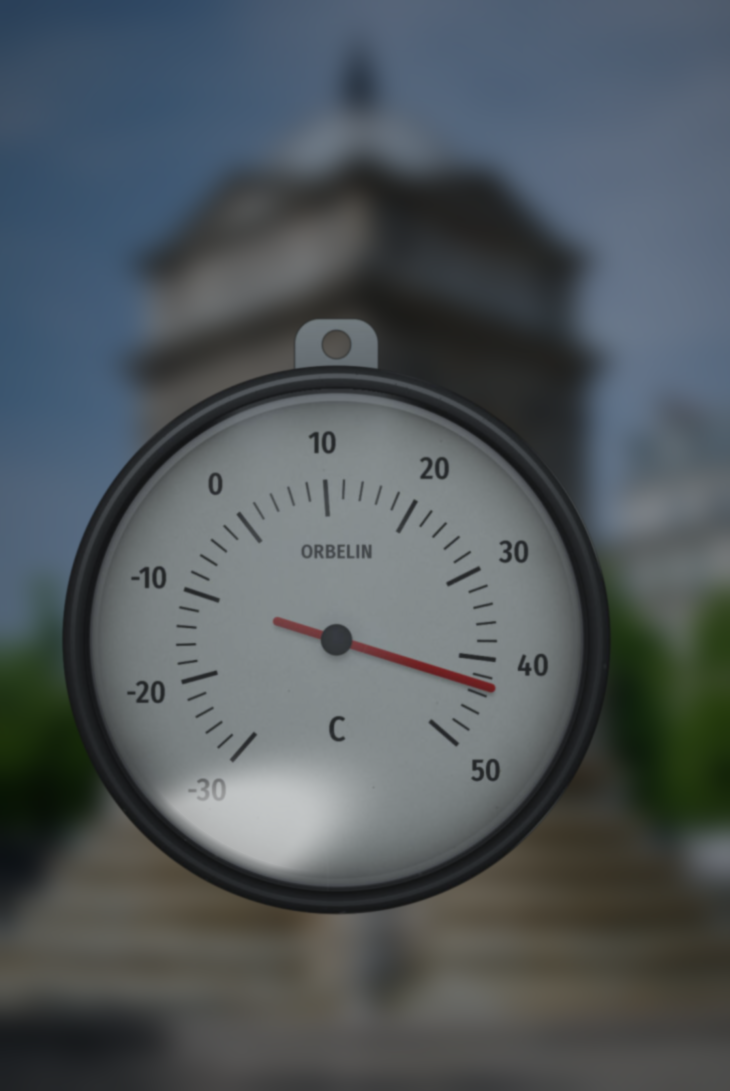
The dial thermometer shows 43 (°C)
